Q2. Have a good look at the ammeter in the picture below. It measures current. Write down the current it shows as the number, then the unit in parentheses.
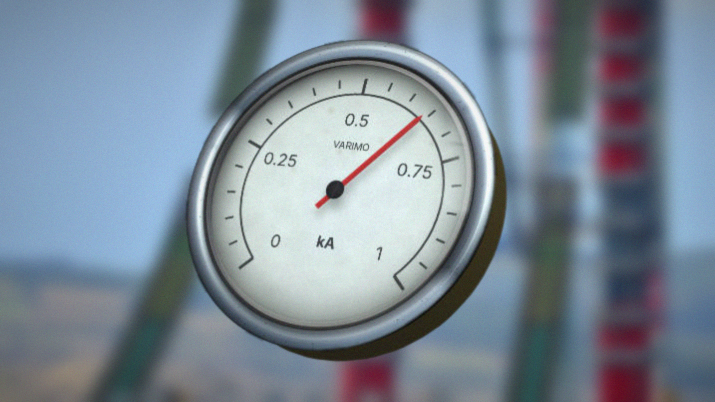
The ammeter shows 0.65 (kA)
